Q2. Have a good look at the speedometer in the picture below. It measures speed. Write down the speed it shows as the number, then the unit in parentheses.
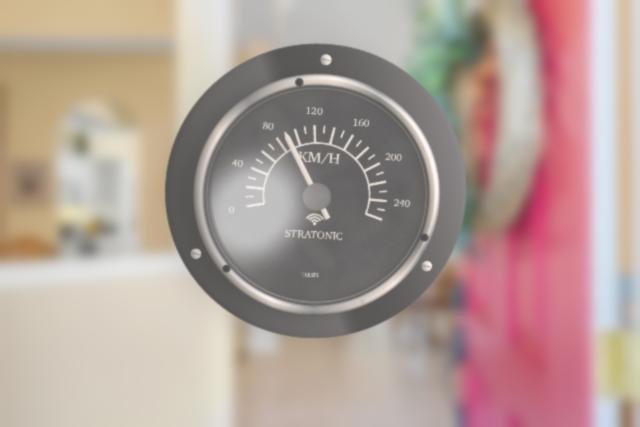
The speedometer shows 90 (km/h)
